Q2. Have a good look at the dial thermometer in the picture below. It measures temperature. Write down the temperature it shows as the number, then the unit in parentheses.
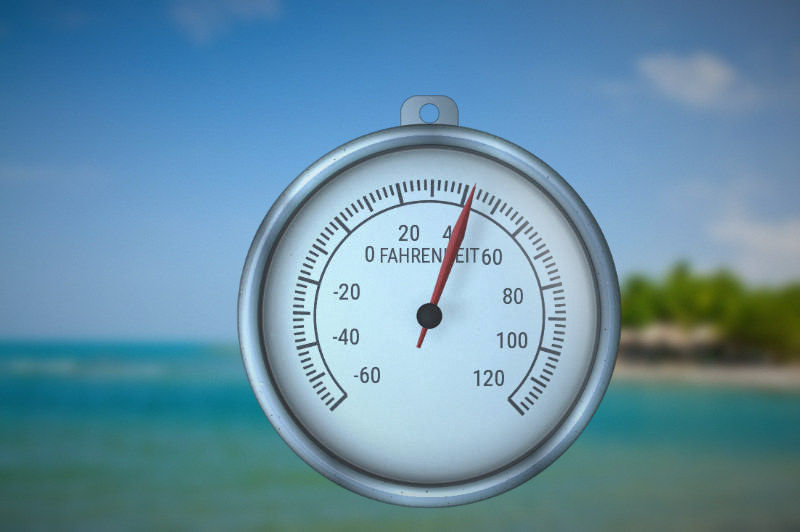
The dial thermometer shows 42 (°F)
